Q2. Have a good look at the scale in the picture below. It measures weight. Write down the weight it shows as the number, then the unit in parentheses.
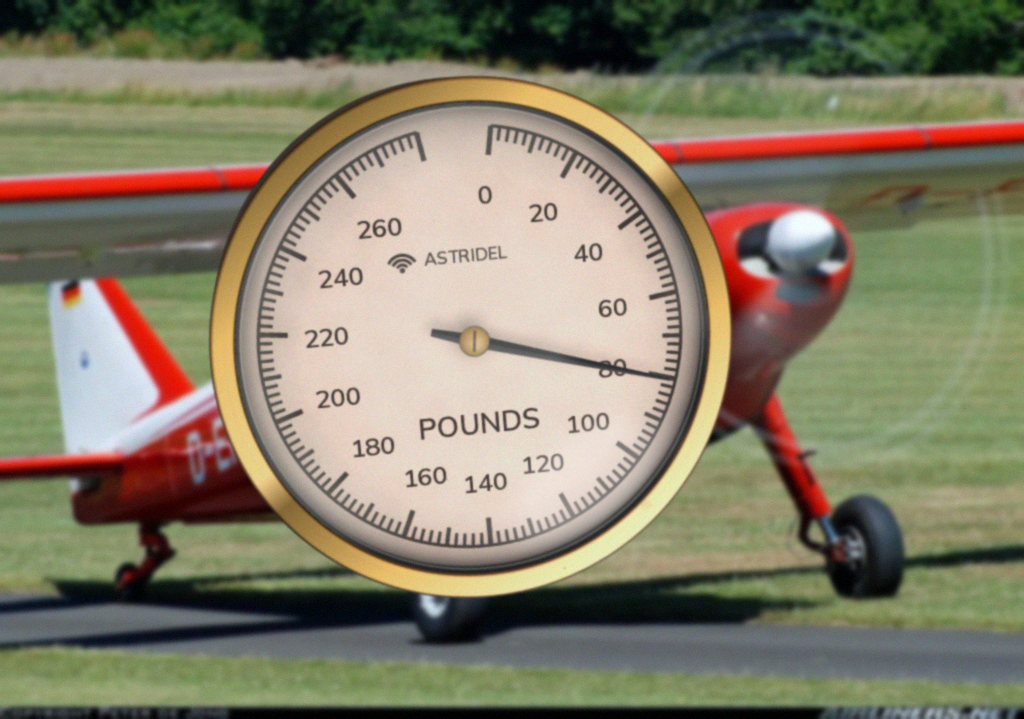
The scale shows 80 (lb)
